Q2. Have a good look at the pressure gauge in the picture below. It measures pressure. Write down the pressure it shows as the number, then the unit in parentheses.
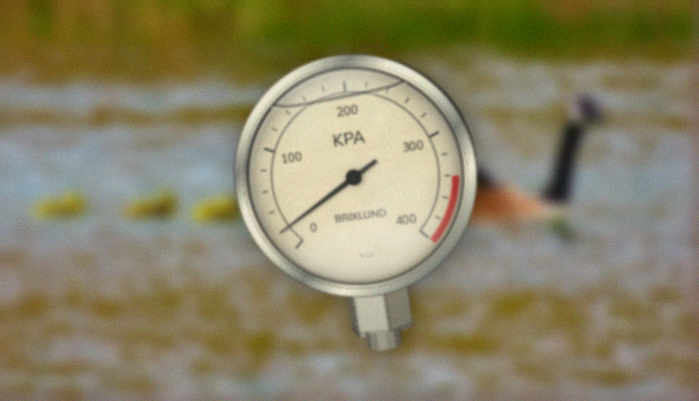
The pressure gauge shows 20 (kPa)
